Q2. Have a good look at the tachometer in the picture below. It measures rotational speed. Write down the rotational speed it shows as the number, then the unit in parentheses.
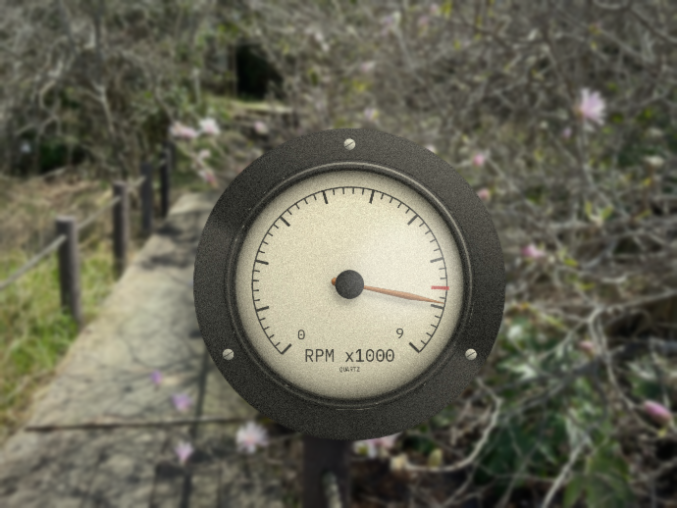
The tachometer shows 7900 (rpm)
